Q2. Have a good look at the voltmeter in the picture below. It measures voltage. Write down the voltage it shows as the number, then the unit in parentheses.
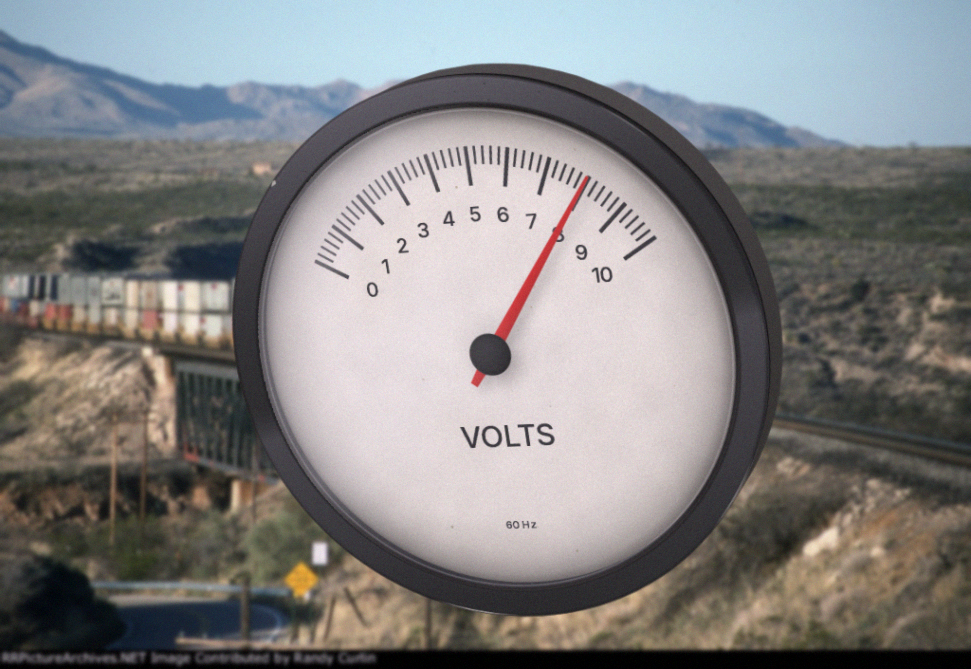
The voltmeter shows 8 (V)
